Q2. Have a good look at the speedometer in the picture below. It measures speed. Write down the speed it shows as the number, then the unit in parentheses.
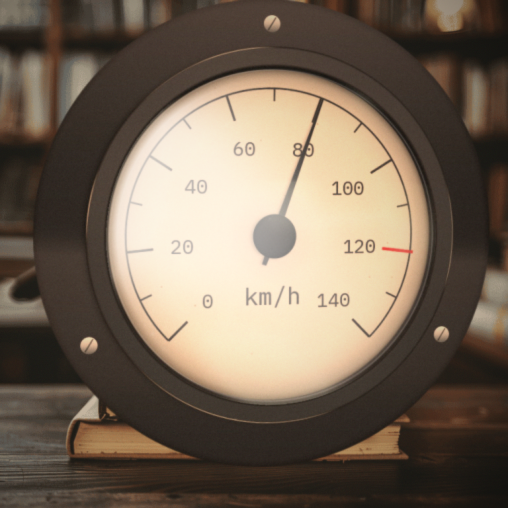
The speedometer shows 80 (km/h)
